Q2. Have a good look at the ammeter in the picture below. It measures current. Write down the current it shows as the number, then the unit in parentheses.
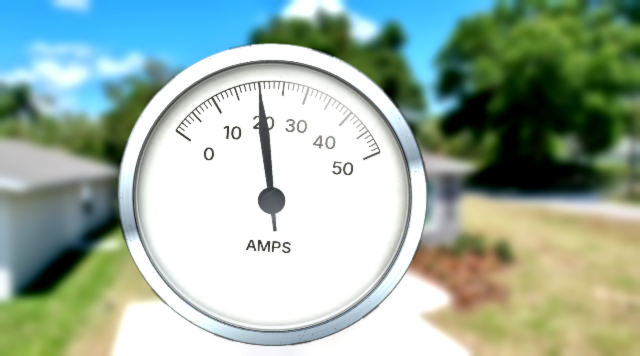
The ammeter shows 20 (A)
